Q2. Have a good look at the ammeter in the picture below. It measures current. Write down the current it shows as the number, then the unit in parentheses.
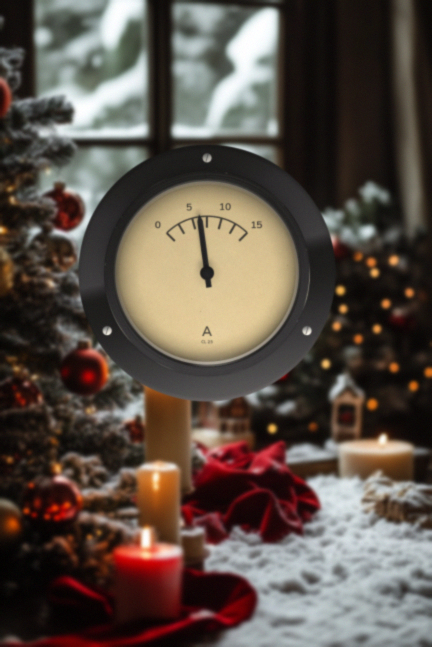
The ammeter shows 6.25 (A)
